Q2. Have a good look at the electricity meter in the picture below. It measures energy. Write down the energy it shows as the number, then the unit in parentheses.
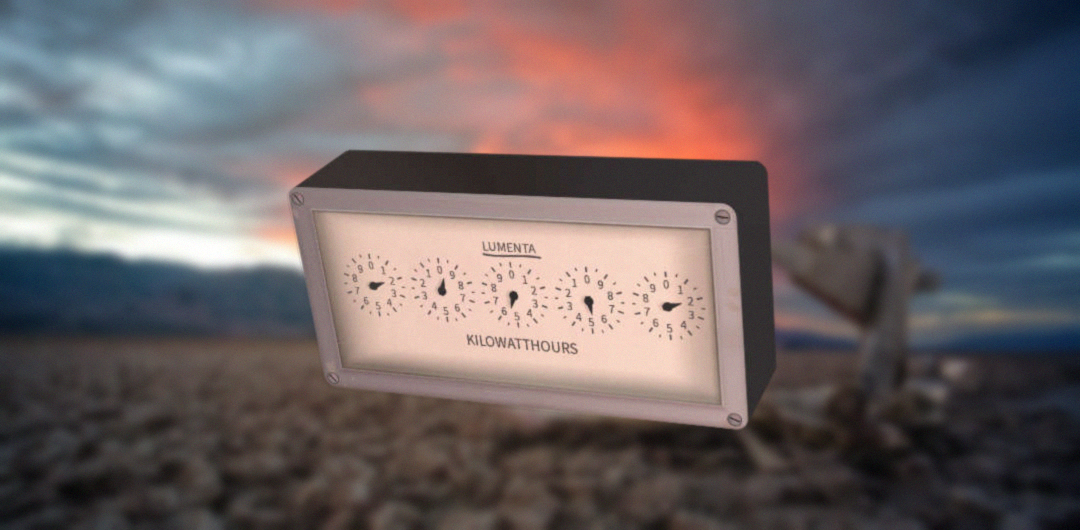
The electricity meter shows 19552 (kWh)
